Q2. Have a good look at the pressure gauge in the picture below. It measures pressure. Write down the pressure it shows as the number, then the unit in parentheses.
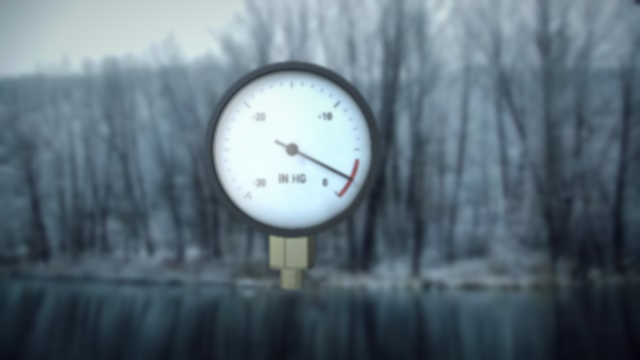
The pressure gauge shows -2 (inHg)
